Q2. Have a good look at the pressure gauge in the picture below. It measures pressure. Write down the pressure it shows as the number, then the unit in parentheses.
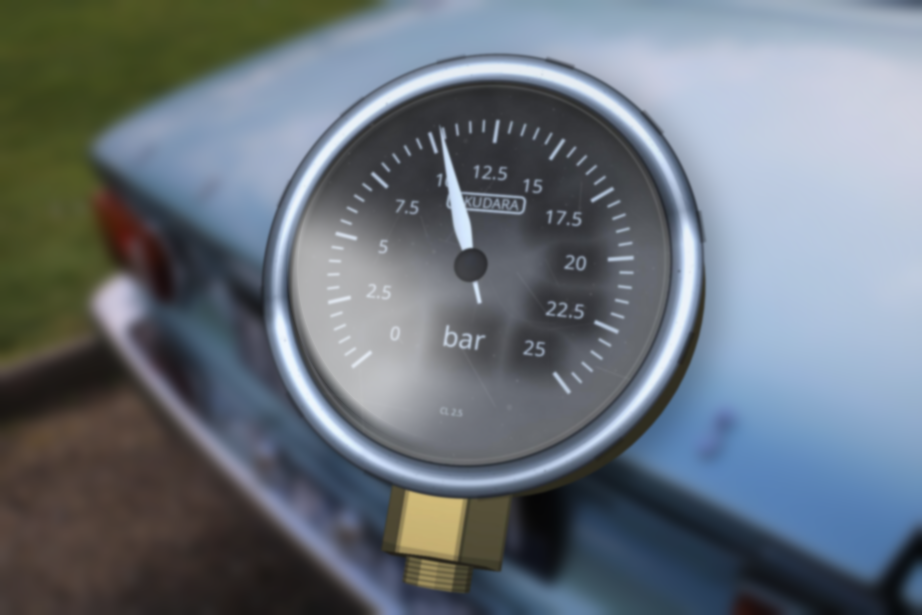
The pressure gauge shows 10.5 (bar)
